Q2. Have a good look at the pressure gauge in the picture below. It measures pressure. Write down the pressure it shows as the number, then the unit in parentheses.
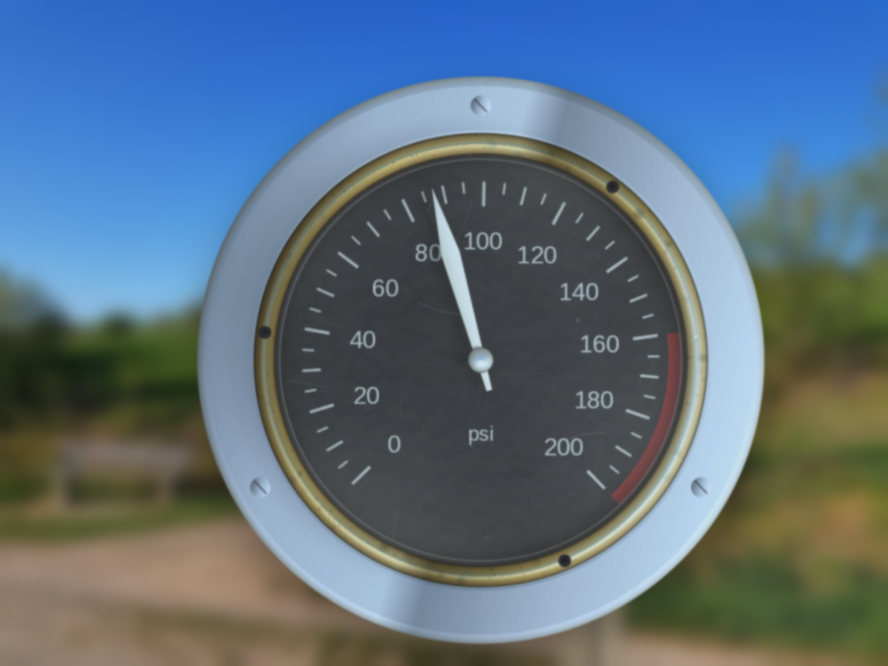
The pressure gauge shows 87.5 (psi)
